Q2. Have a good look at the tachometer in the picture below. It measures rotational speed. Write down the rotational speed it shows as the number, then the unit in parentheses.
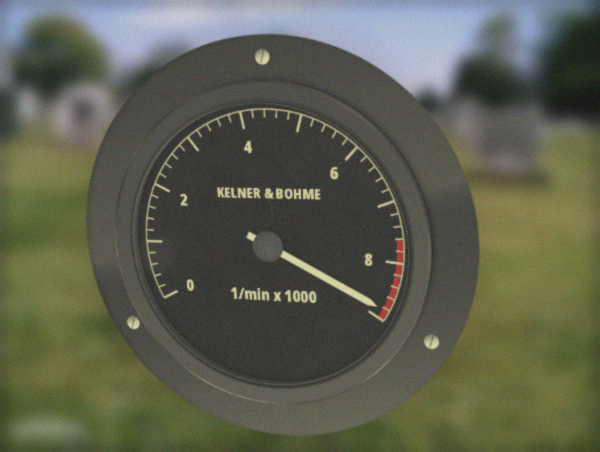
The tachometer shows 8800 (rpm)
